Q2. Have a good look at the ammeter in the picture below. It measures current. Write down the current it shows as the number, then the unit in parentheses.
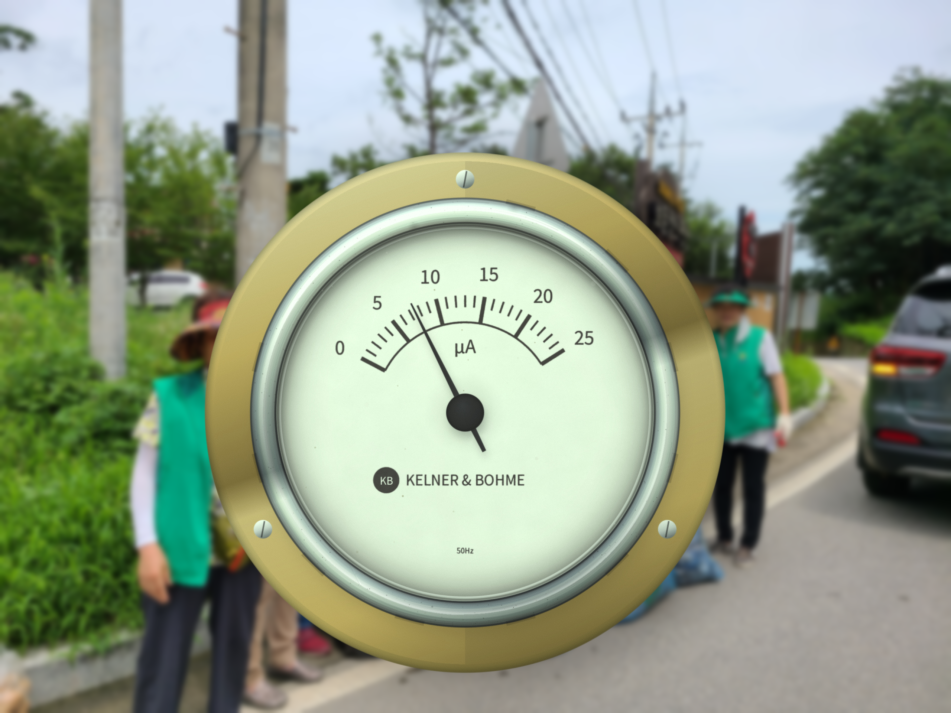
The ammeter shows 7.5 (µA)
